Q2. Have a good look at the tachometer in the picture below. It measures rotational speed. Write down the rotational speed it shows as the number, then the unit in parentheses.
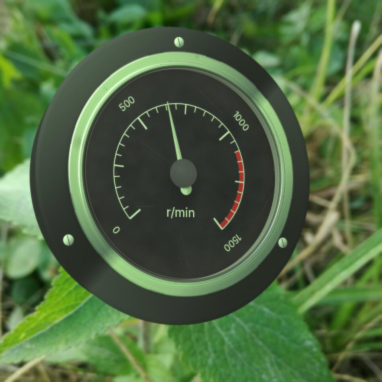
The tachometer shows 650 (rpm)
